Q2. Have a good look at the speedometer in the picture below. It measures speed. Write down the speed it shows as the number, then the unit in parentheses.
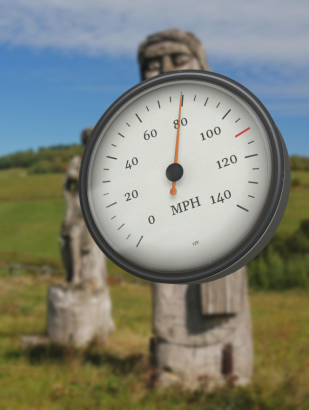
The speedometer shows 80 (mph)
